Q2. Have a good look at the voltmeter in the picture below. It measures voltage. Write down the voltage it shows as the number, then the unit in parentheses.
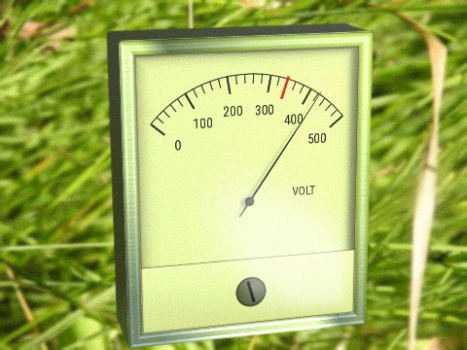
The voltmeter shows 420 (V)
